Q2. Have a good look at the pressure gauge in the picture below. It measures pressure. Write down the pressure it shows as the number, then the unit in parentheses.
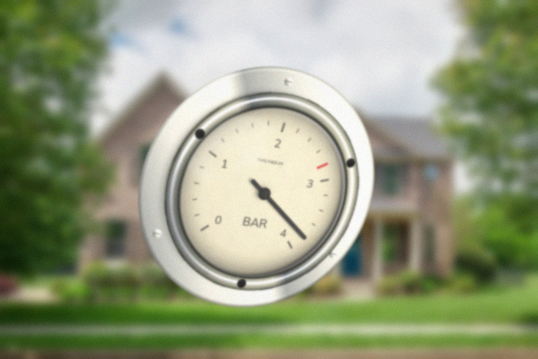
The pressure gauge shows 3.8 (bar)
